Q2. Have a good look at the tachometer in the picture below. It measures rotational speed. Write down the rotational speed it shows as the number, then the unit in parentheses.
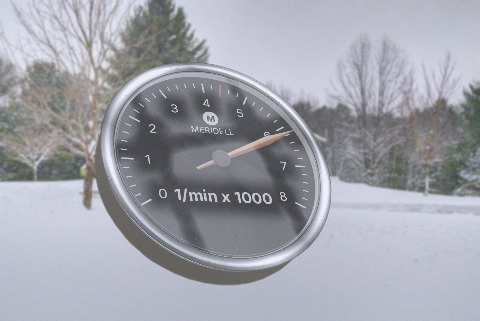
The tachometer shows 6200 (rpm)
